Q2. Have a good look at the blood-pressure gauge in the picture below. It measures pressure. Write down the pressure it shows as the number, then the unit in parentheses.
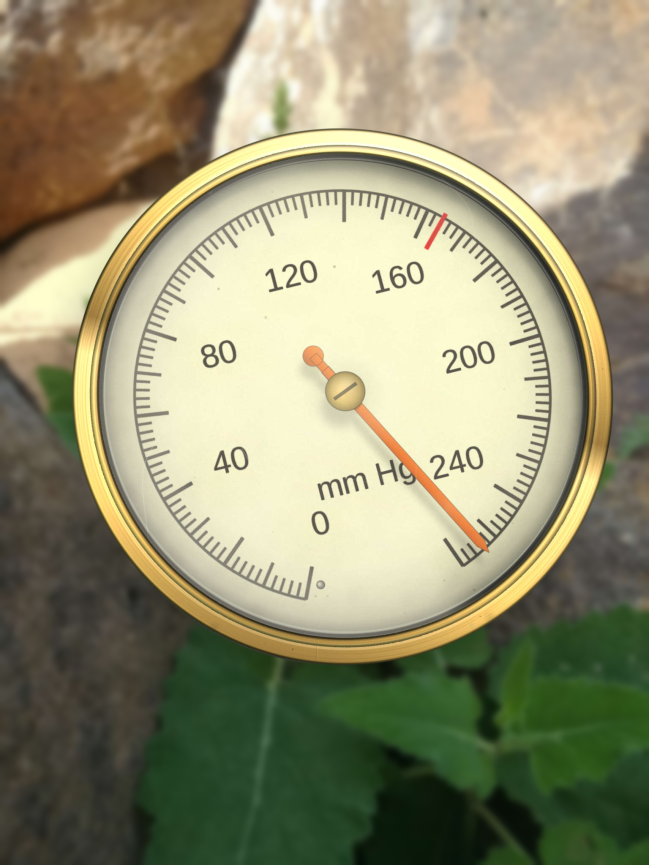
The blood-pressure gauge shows 254 (mmHg)
